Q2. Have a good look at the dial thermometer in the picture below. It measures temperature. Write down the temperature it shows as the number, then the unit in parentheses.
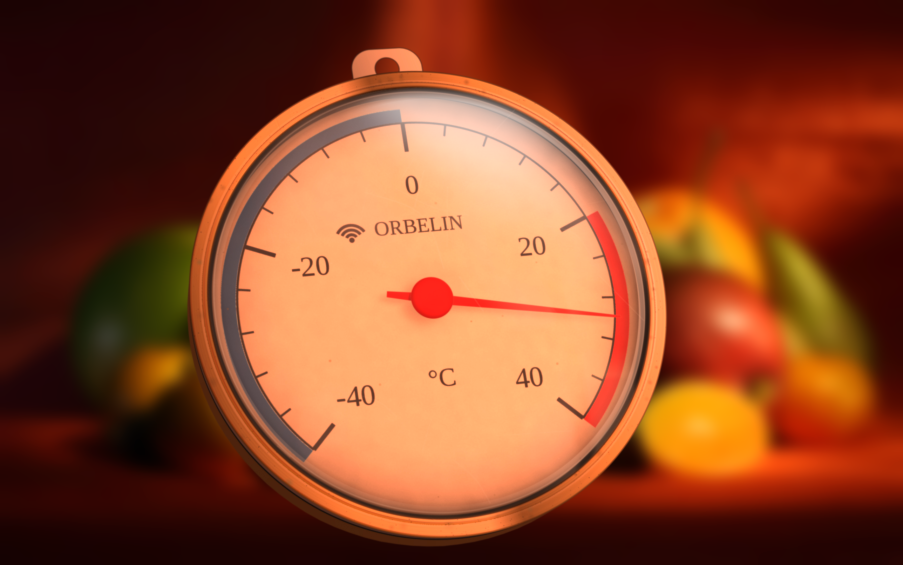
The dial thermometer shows 30 (°C)
